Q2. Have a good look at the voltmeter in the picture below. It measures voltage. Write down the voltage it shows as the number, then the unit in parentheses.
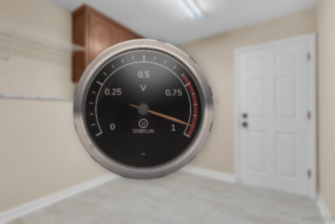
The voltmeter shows 0.95 (V)
